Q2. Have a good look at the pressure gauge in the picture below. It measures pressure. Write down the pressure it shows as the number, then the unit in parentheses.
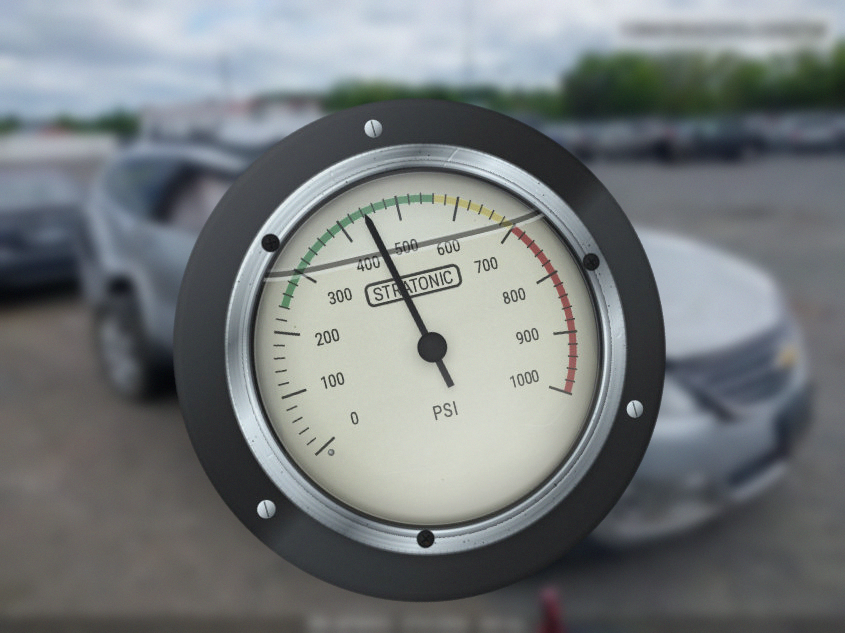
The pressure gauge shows 440 (psi)
